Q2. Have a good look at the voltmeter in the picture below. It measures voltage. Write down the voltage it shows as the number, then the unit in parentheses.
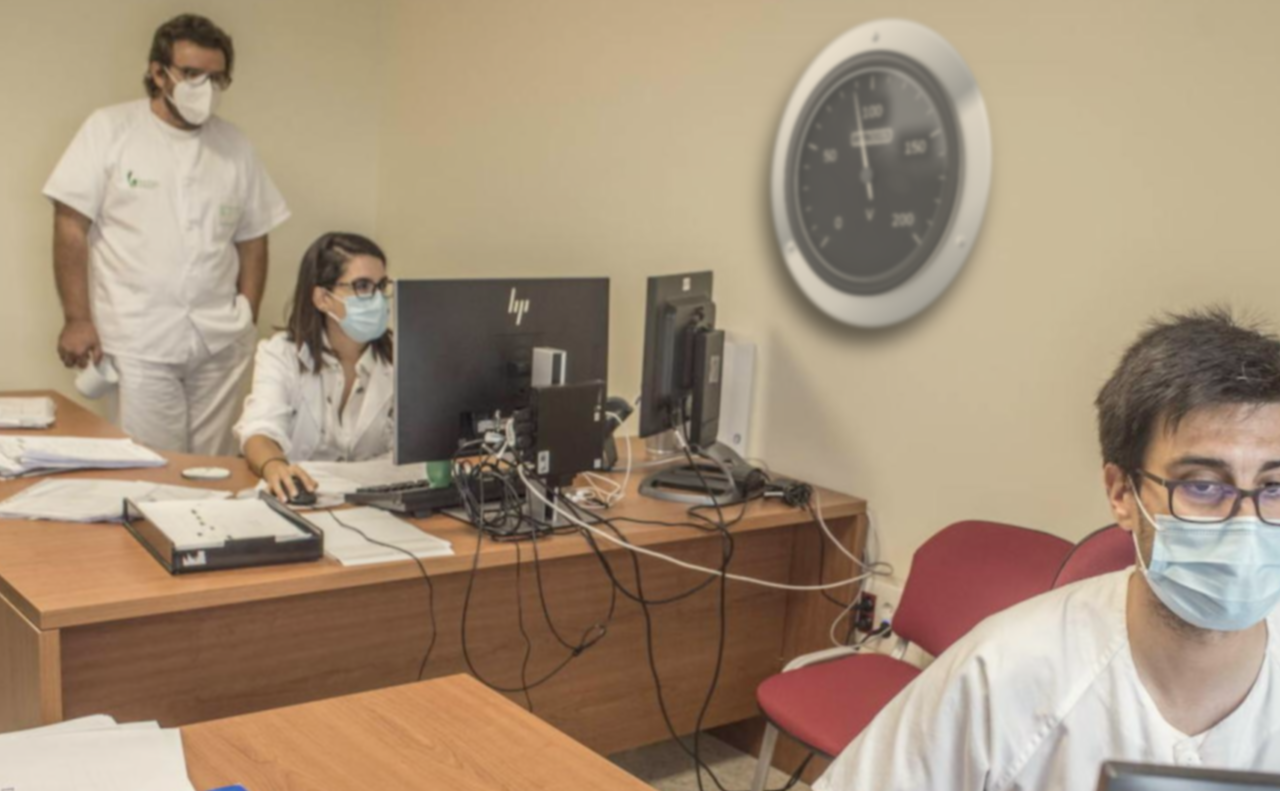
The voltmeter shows 90 (V)
